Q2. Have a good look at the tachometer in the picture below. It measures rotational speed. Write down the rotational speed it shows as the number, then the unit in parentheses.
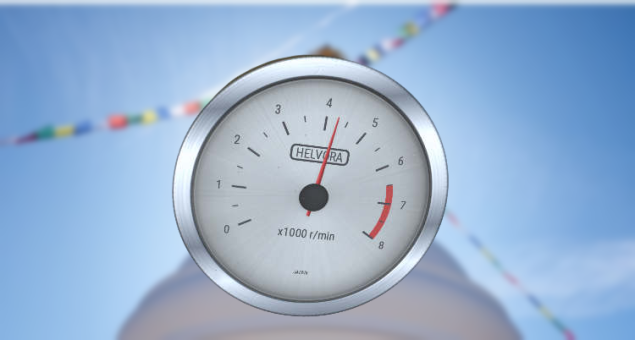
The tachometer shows 4250 (rpm)
